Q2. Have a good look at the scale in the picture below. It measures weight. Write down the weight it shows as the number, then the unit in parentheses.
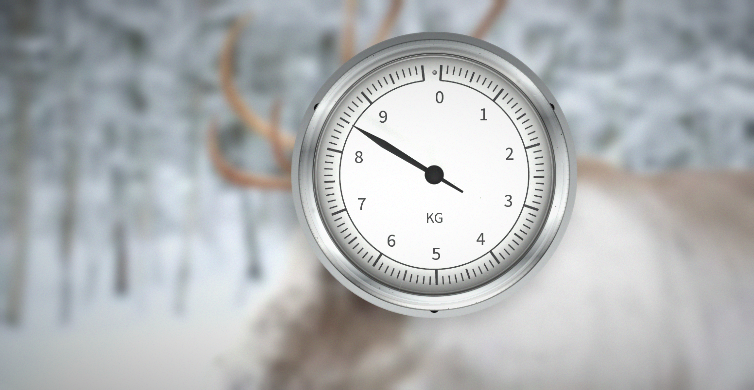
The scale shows 8.5 (kg)
